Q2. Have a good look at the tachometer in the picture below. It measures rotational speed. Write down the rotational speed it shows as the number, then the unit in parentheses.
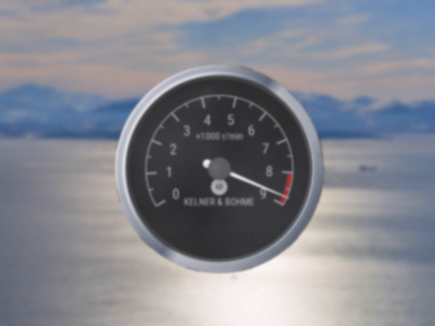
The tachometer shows 8750 (rpm)
